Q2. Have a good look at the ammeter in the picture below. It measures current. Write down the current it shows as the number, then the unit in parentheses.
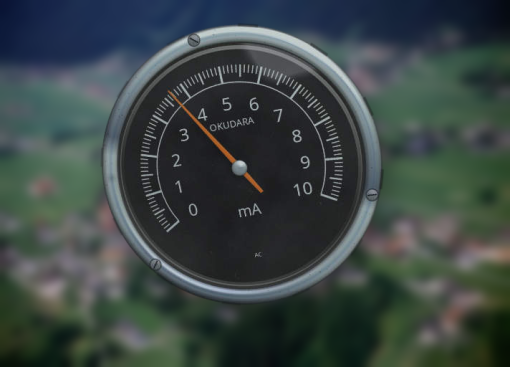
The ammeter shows 3.7 (mA)
